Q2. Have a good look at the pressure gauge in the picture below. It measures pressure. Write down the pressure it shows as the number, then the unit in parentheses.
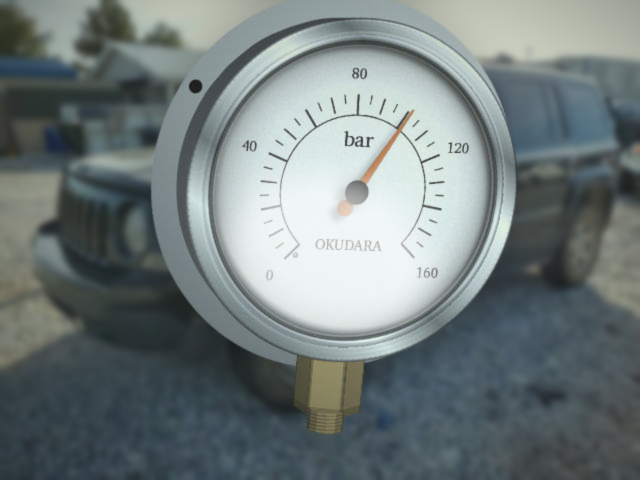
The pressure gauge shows 100 (bar)
